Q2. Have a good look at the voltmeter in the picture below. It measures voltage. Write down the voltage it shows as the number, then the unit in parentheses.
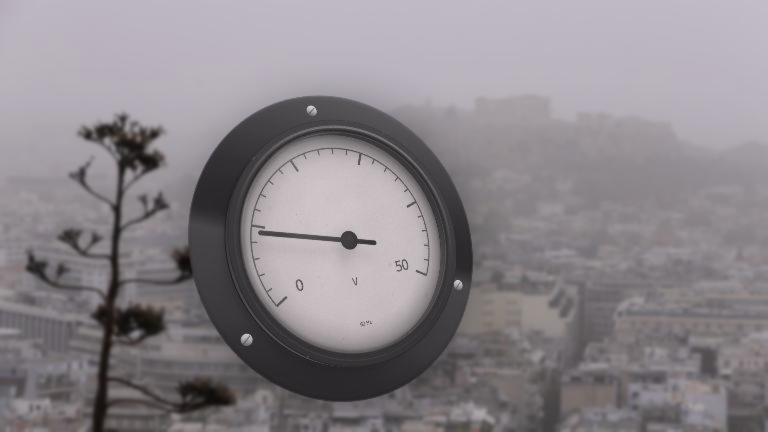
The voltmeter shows 9 (V)
